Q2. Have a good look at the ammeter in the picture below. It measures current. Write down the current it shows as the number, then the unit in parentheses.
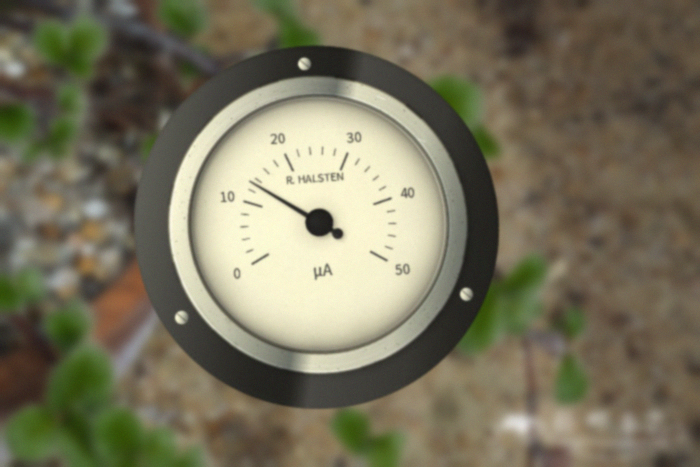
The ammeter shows 13 (µA)
